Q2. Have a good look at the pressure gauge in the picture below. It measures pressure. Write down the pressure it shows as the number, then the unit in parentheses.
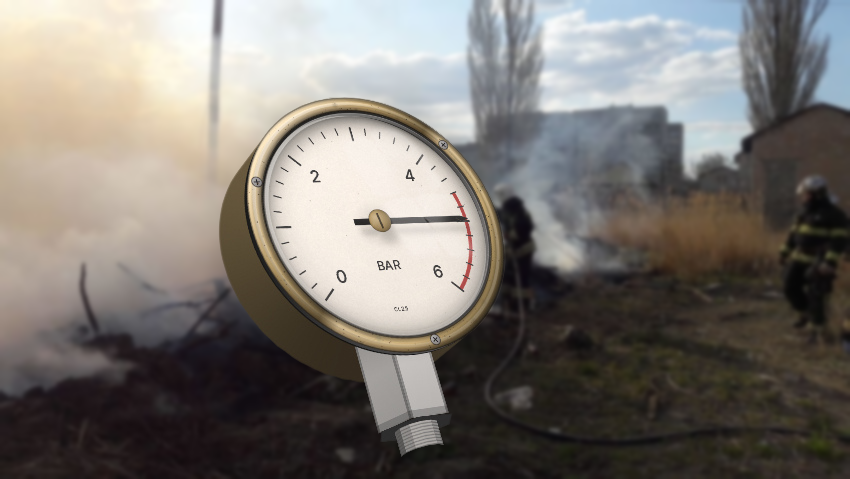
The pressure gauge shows 5 (bar)
